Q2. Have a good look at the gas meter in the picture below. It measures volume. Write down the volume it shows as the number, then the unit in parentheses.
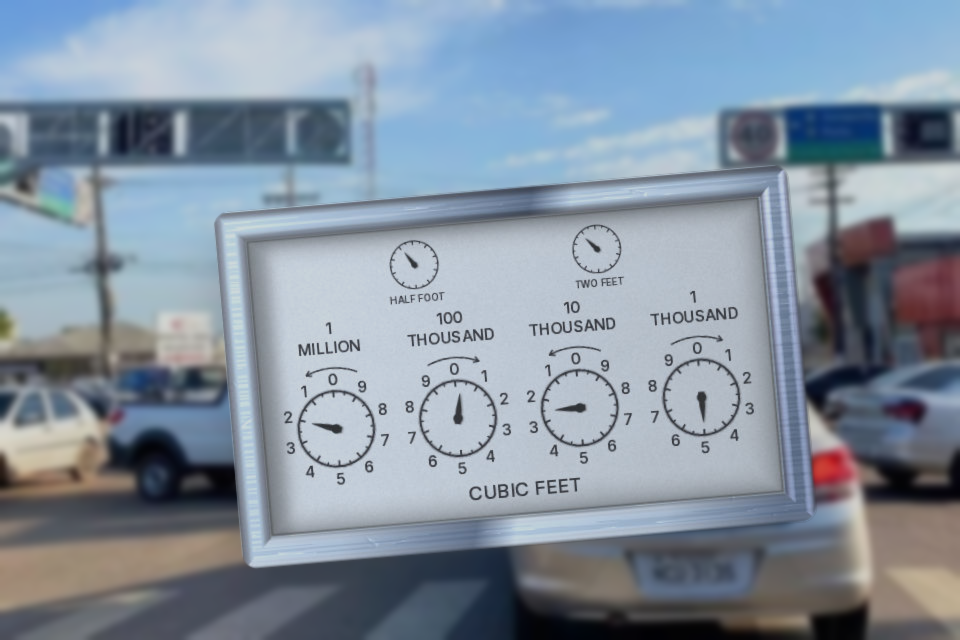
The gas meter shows 202500 (ft³)
